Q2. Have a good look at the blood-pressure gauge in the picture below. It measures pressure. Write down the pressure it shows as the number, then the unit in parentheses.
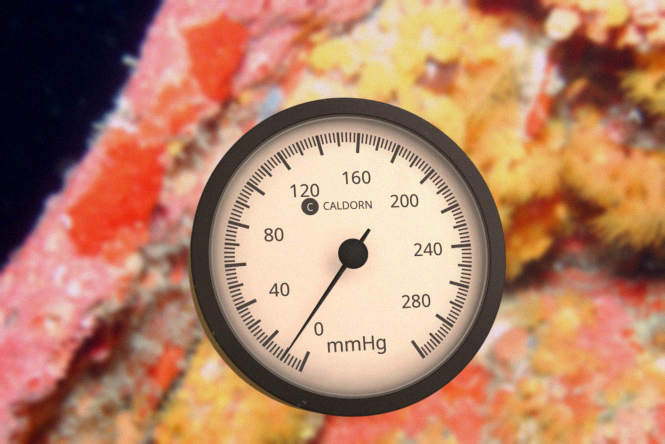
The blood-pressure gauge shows 10 (mmHg)
